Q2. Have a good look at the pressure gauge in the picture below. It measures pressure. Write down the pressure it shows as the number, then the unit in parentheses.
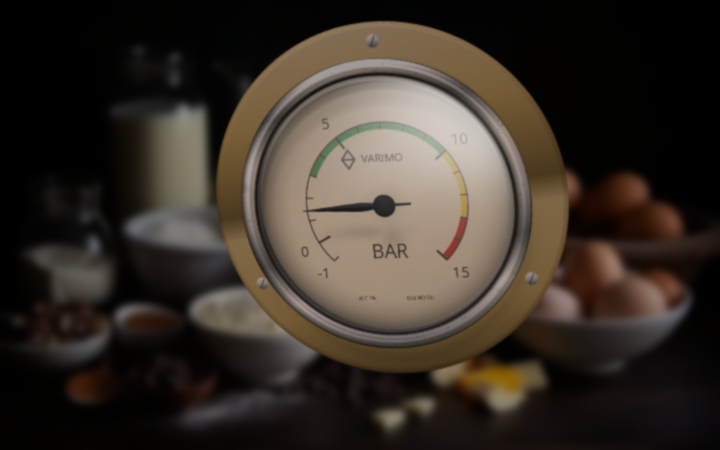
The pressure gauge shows 1.5 (bar)
